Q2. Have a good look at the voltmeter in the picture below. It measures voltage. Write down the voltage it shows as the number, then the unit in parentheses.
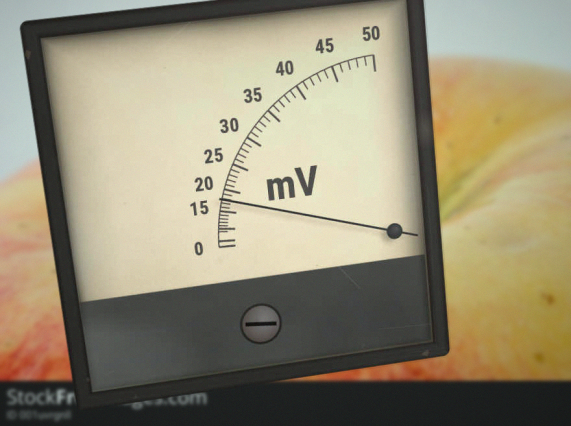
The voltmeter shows 18 (mV)
